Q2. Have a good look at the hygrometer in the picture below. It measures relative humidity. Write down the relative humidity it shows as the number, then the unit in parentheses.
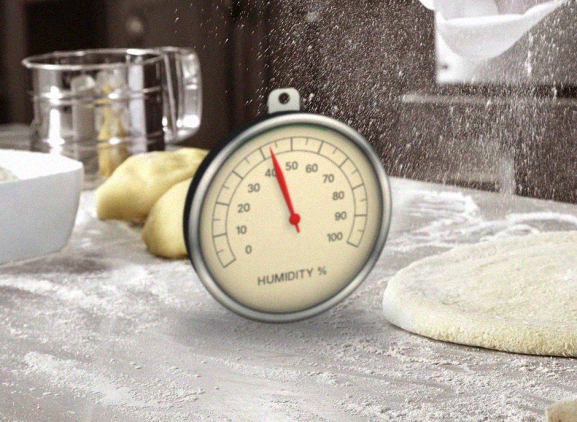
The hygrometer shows 42.5 (%)
